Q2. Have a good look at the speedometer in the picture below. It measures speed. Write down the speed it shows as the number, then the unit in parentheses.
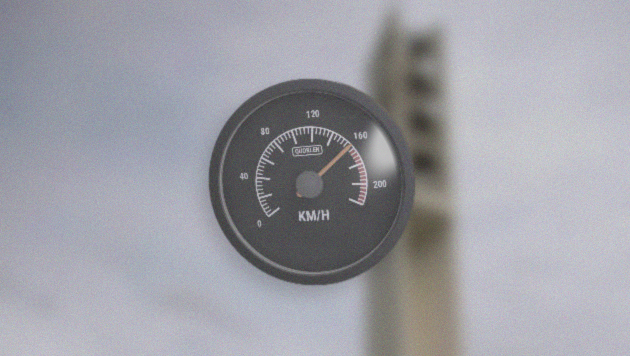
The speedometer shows 160 (km/h)
